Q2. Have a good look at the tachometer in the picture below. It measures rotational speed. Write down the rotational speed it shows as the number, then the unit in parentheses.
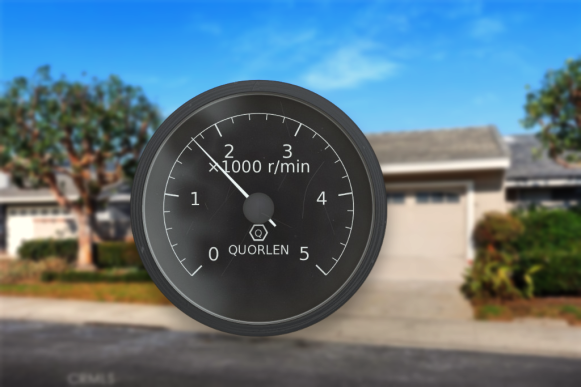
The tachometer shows 1700 (rpm)
